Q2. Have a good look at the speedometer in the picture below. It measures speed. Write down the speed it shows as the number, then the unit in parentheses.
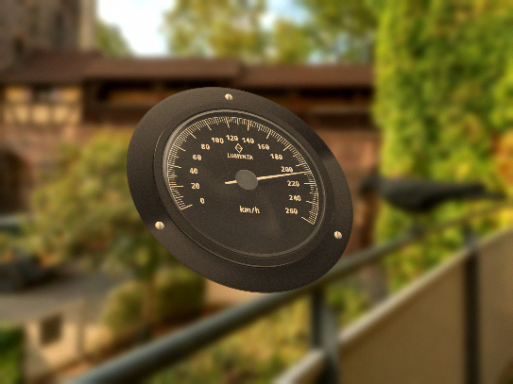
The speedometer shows 210 (km/h)
